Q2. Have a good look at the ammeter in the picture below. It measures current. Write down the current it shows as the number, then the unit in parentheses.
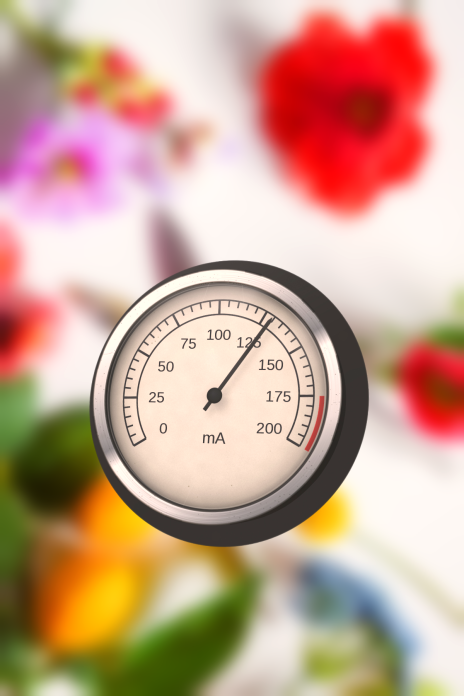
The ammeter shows 130 (mA)
